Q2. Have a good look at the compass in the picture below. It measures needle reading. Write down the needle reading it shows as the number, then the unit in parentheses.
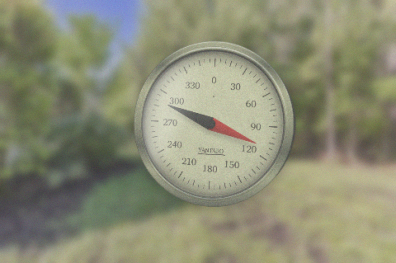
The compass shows 110 (°)
